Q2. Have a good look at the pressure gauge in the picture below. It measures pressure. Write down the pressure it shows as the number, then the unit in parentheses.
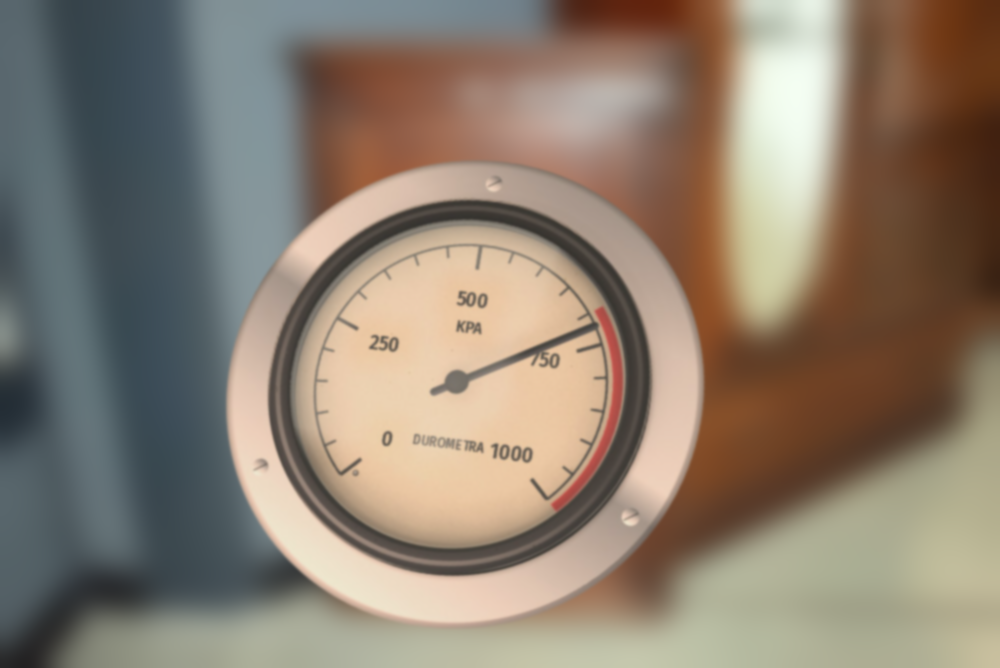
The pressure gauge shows 725 (kPa)
